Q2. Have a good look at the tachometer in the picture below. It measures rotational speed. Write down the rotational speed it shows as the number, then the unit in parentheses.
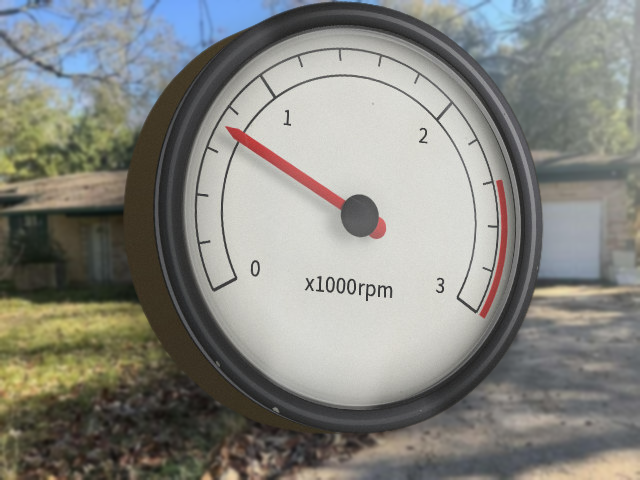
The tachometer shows 700 (rpm)
